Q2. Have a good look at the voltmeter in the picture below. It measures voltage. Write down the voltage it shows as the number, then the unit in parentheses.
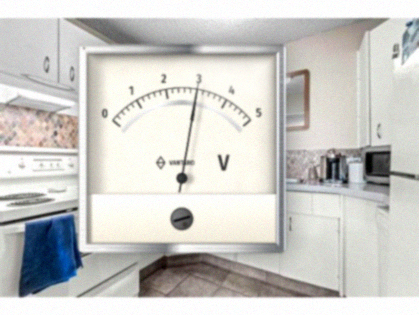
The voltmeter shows 3 (V)
